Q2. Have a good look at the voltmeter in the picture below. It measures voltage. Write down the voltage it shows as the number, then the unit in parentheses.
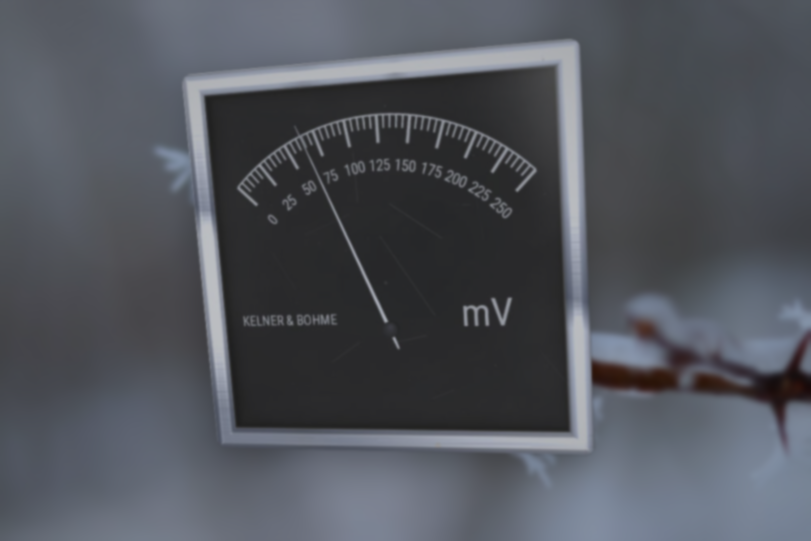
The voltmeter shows 65 (mV)
